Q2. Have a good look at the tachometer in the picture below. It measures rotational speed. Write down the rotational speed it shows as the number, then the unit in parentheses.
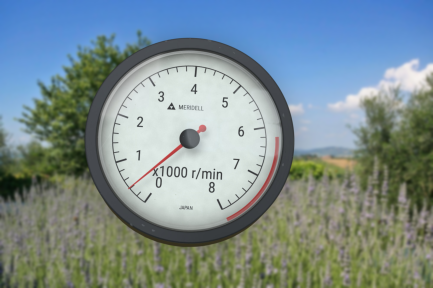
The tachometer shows 400 (rpm)
